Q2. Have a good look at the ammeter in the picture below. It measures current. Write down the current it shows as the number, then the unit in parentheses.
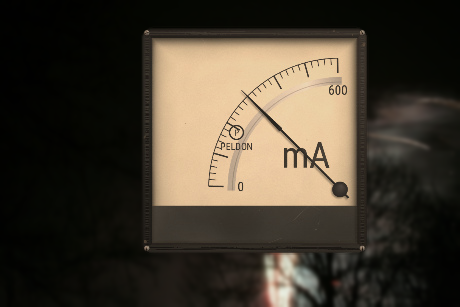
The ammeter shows 300 (mA)
